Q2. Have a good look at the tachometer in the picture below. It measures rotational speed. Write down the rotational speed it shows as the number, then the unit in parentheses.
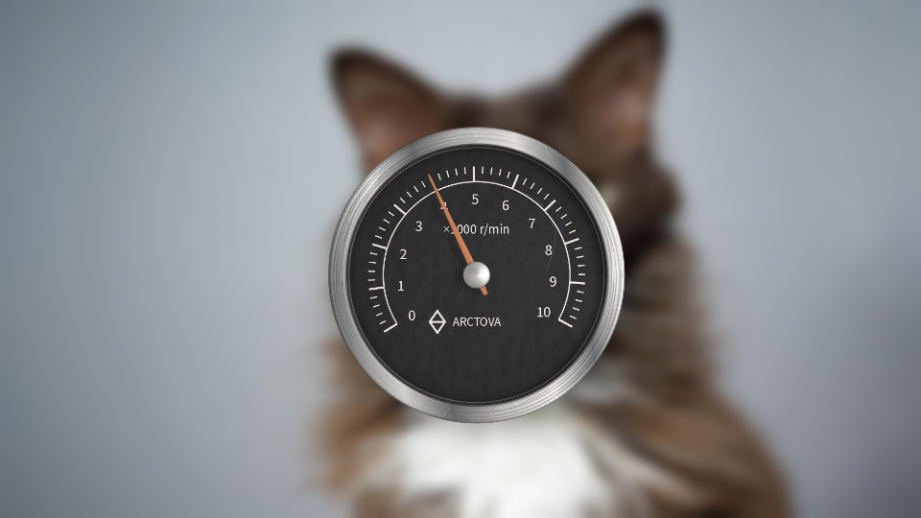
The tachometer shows 4000 (rpm)
